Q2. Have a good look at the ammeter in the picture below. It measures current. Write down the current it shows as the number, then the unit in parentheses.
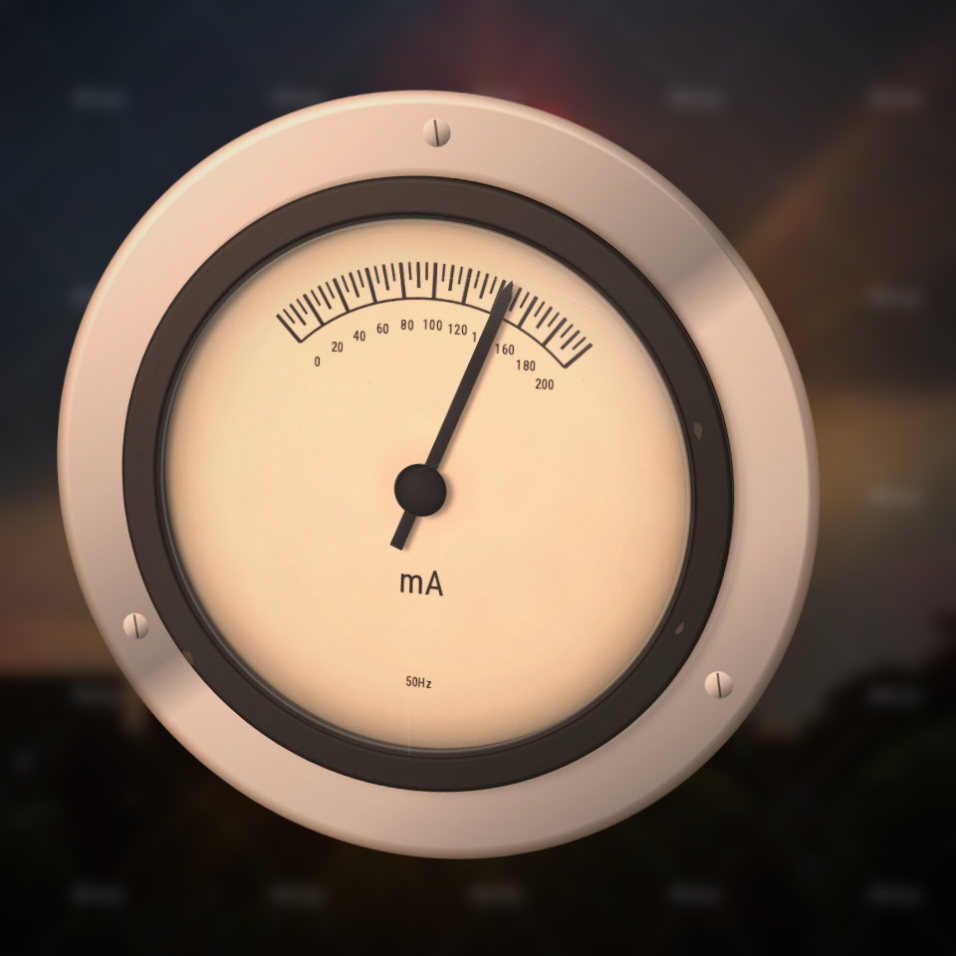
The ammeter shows 145 (mA)
